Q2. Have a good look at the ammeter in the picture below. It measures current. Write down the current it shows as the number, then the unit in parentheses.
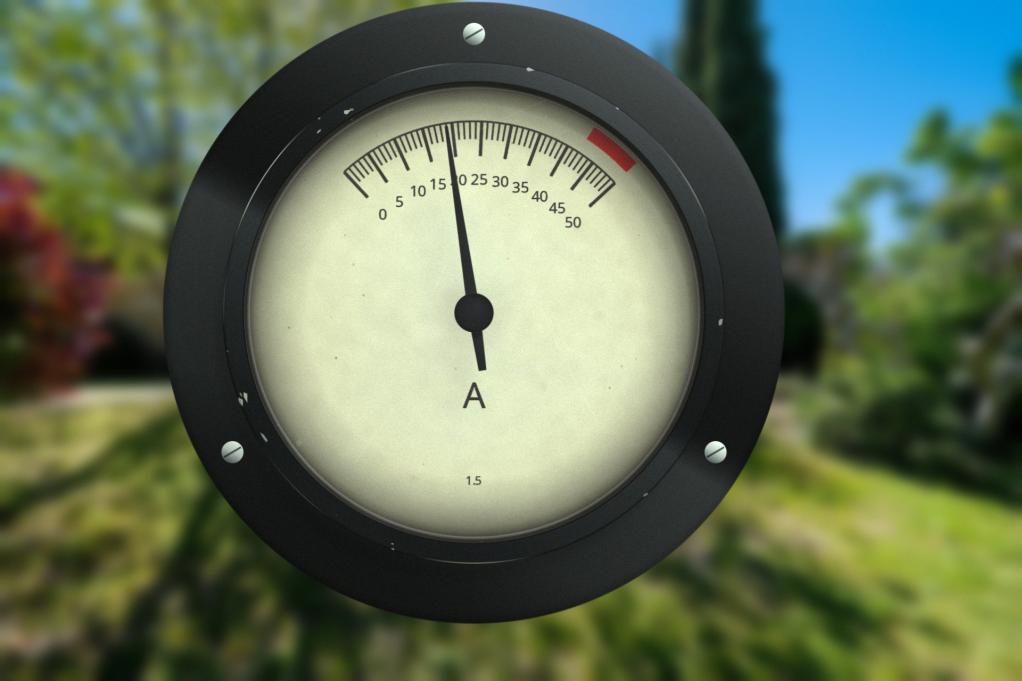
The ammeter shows 19 (A)
